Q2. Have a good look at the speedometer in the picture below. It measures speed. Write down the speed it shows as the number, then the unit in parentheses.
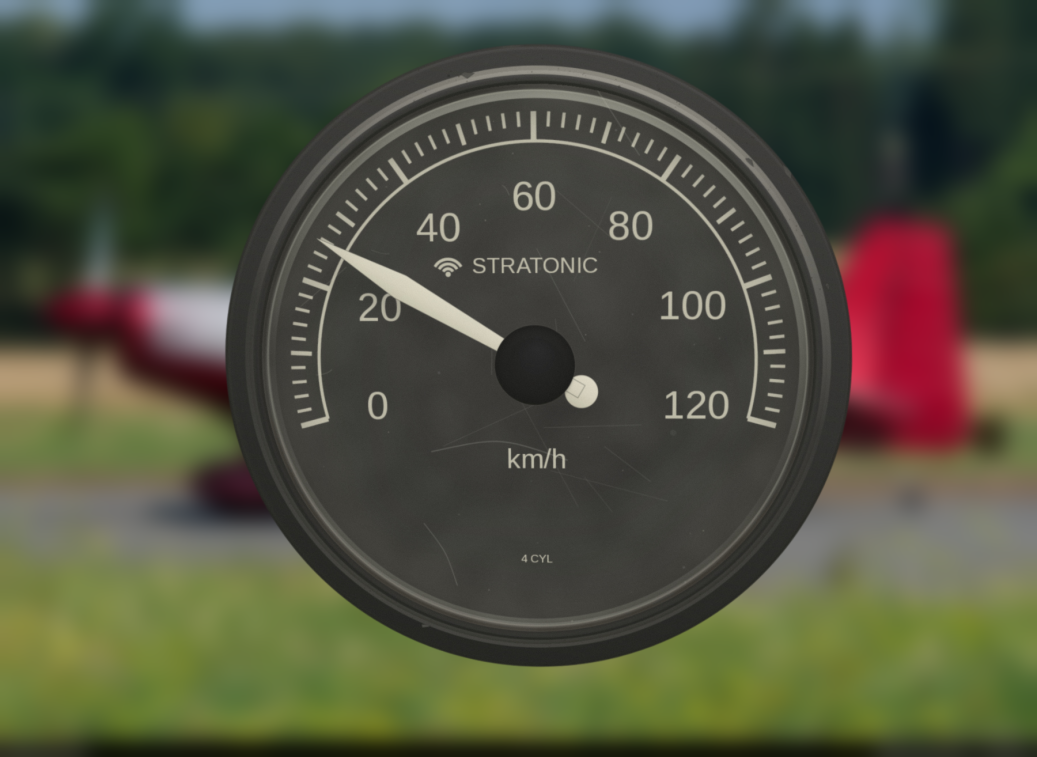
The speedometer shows 26 (km/h)
